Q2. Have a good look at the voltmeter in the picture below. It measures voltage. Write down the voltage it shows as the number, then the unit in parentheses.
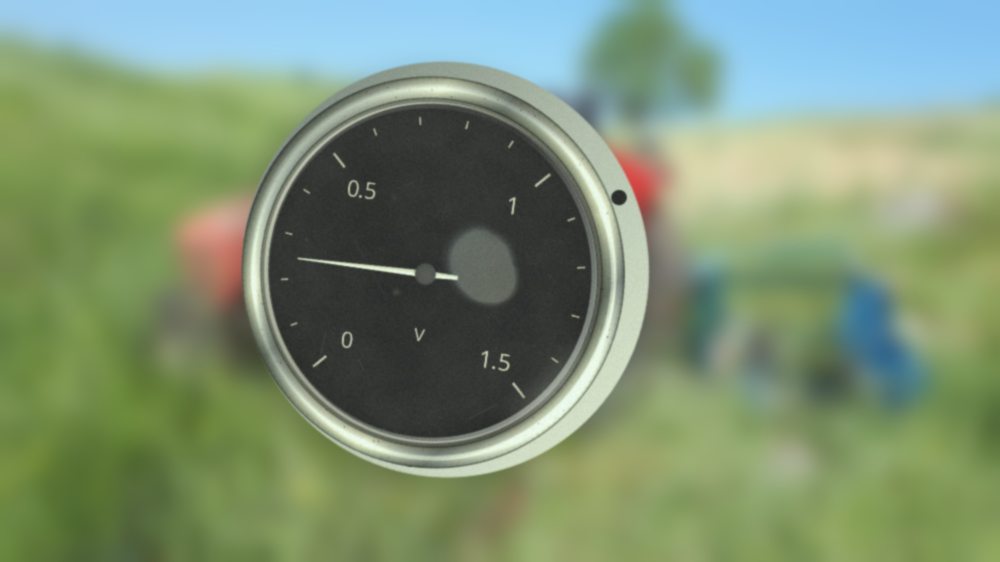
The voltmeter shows 0.25 (V)
